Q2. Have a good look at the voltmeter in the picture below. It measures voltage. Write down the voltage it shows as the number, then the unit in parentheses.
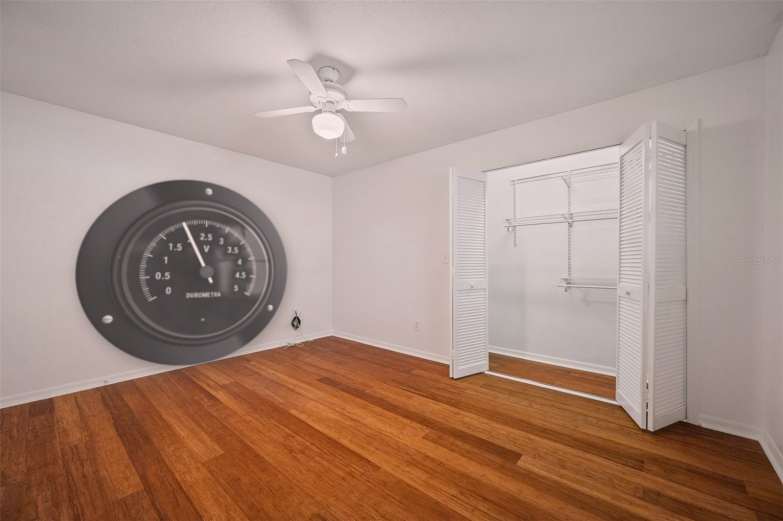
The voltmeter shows 2 (V)
